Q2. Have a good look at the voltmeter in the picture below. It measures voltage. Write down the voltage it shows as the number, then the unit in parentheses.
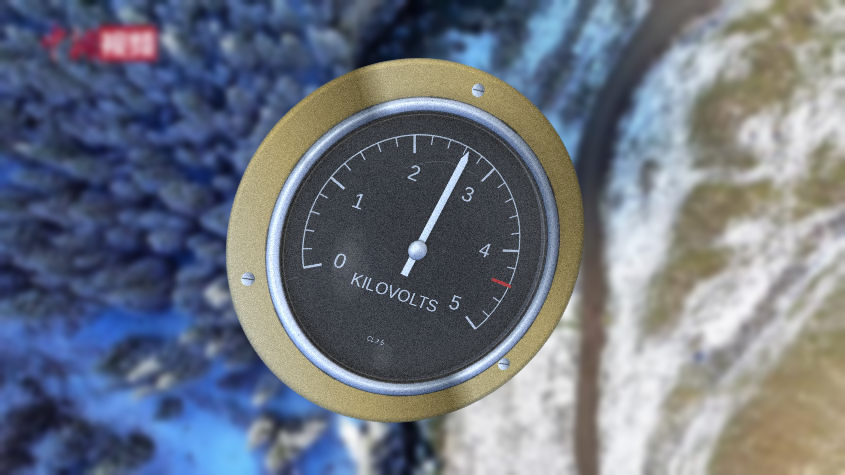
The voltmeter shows 2.6 (kV)
